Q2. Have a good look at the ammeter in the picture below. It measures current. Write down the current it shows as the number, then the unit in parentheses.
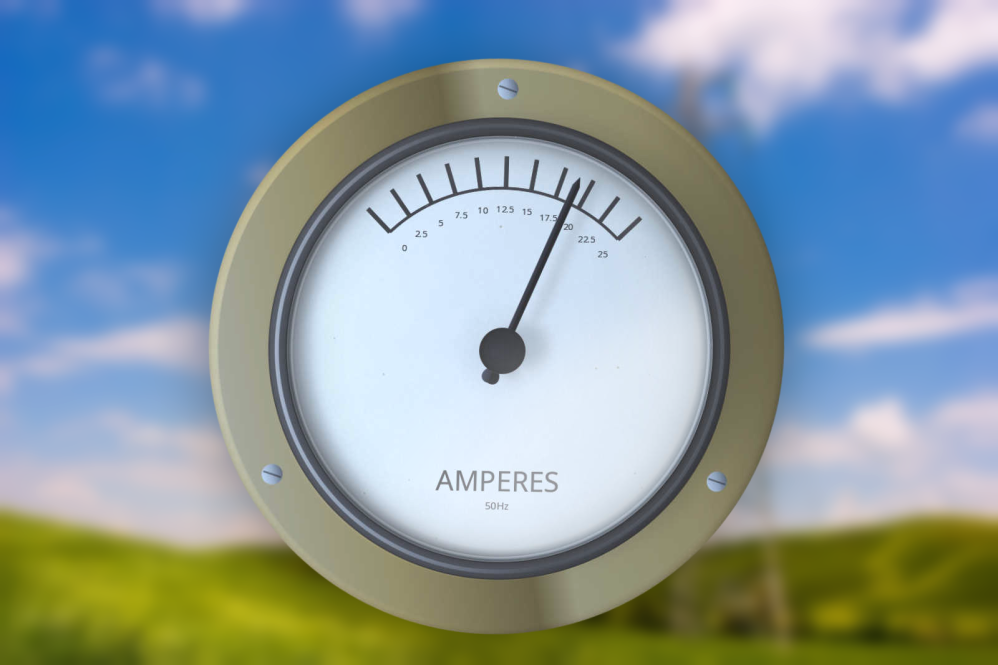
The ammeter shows 18.75 (A)
